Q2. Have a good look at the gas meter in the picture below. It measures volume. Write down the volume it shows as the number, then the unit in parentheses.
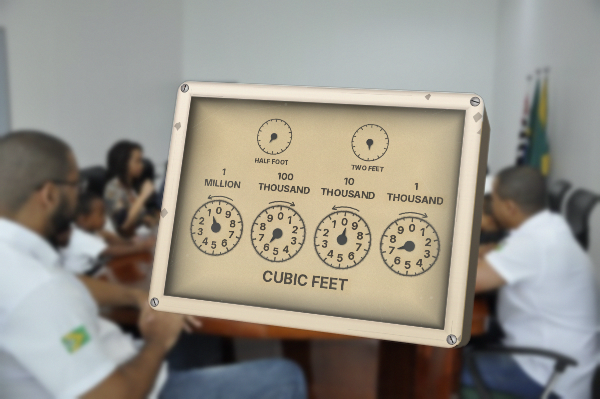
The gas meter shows 59700 (ft³)
